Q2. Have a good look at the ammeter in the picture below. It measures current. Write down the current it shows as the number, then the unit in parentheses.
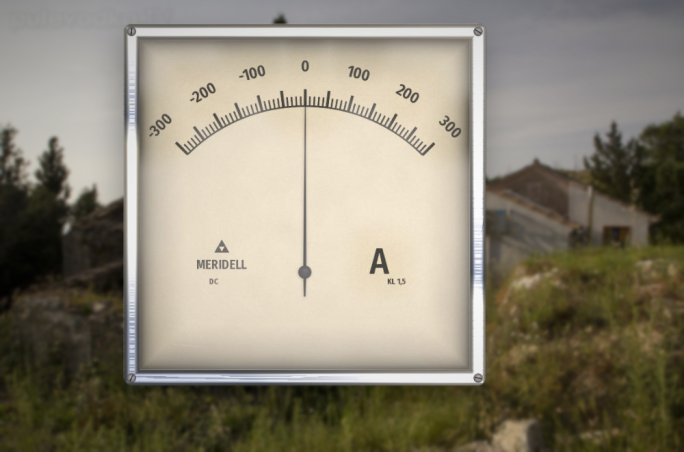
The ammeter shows 0 (A)
